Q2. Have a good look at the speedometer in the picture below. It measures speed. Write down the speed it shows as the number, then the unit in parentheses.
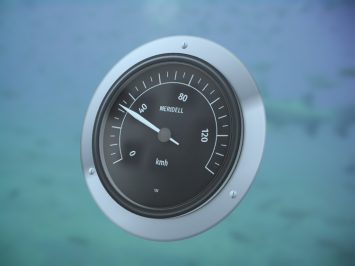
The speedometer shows 32.5 (km/h)
